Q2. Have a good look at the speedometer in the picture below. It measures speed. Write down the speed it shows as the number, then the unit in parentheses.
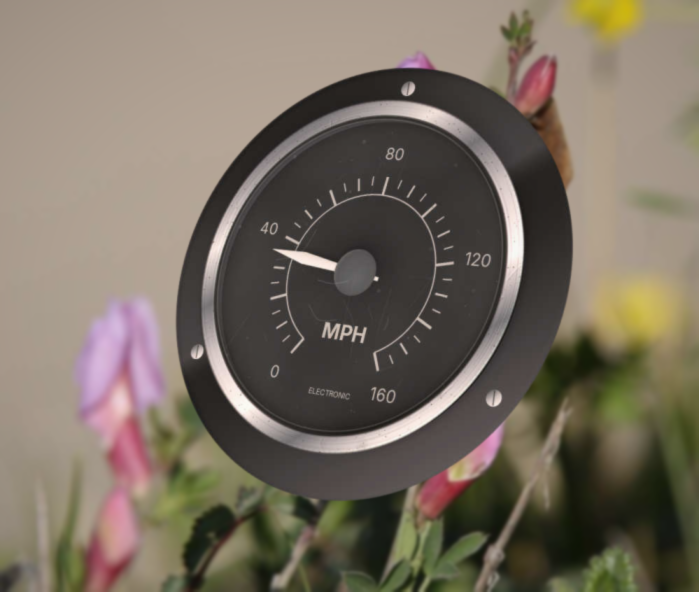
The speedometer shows 35 (mph)
